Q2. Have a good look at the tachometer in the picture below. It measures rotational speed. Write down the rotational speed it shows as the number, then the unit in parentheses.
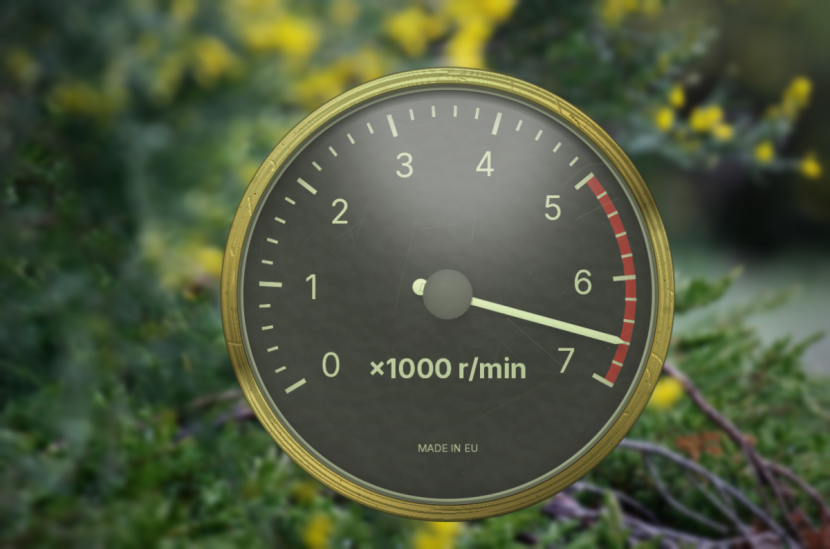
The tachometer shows 6600 (rpm)
